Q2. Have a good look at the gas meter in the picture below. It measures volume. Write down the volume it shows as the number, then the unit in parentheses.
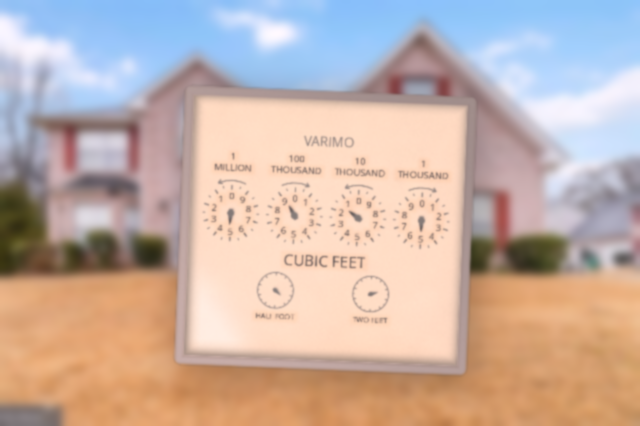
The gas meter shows 491500 (ft³)
